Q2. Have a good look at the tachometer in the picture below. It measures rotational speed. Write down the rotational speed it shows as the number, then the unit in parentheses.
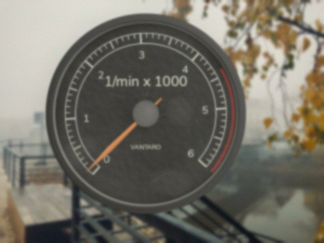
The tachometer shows 100 (rpm)
